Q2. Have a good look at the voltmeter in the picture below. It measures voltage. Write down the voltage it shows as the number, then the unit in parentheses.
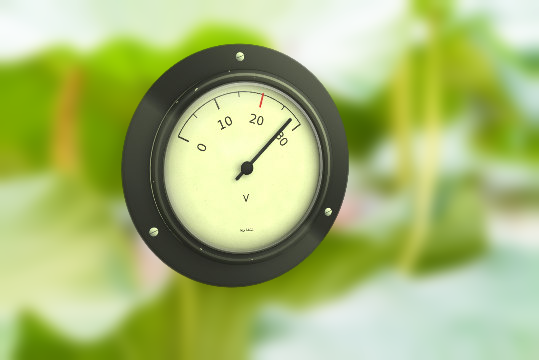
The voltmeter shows 27.5 (V)
